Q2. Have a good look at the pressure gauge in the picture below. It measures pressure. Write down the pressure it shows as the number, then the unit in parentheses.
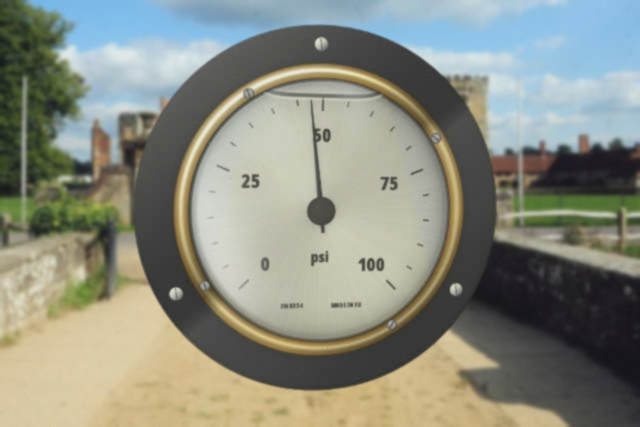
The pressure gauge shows 47.5 (psi)
